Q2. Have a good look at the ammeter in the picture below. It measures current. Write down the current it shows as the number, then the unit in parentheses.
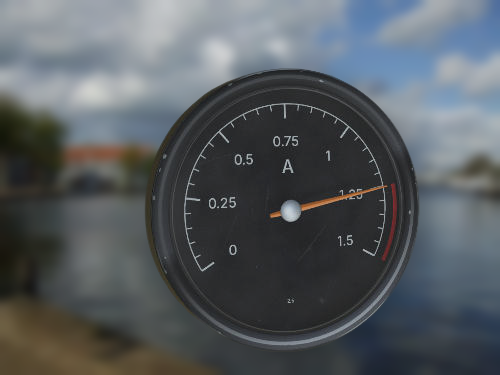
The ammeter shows 1.25 (A)
